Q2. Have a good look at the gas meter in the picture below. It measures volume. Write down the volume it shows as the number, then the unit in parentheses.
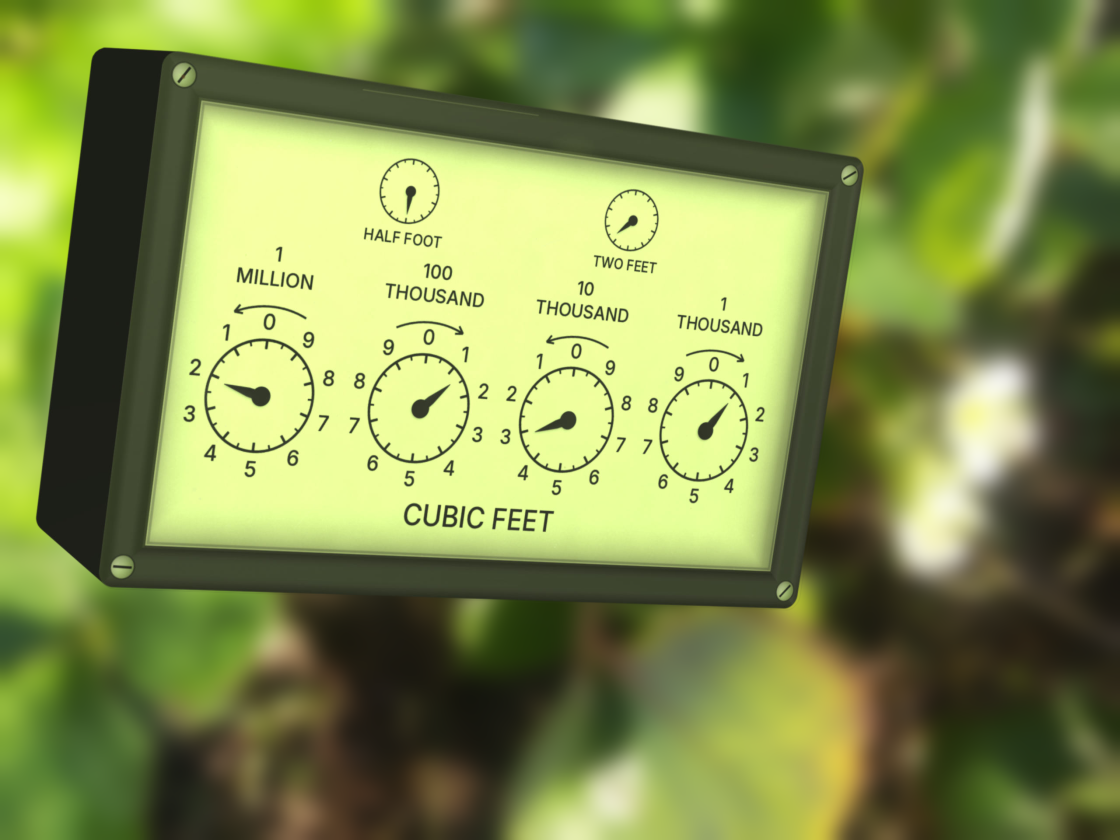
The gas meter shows 213100 (ft³)
